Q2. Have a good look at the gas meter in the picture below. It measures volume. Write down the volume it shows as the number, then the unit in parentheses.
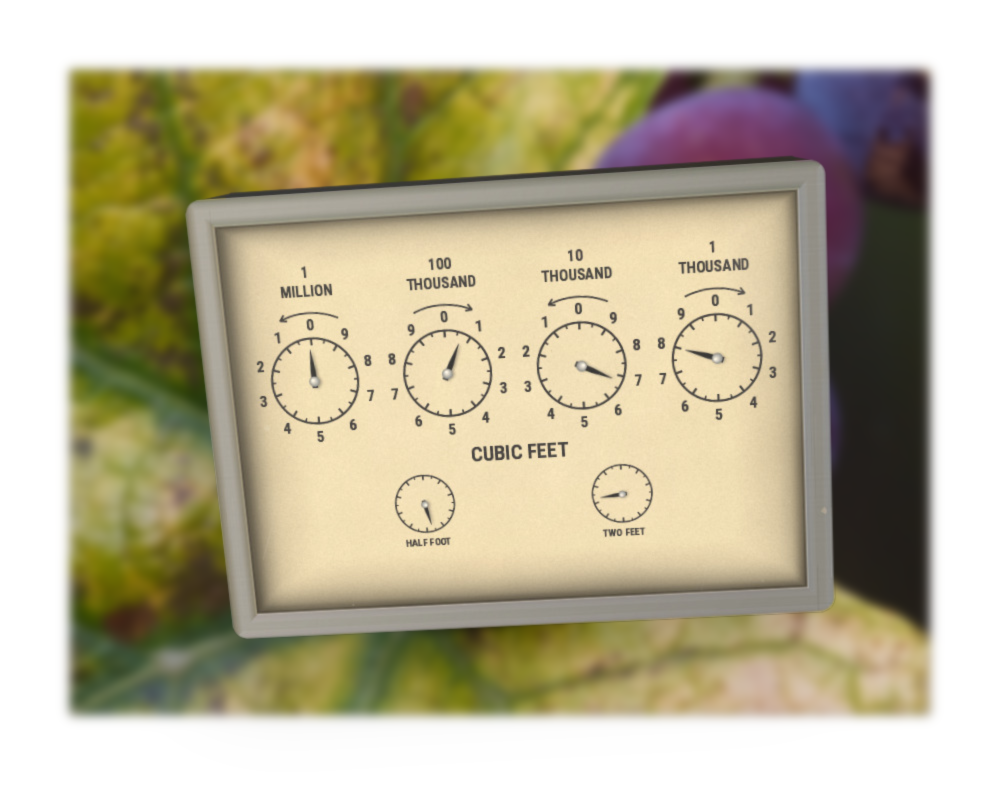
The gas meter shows 6800 (ft³)
